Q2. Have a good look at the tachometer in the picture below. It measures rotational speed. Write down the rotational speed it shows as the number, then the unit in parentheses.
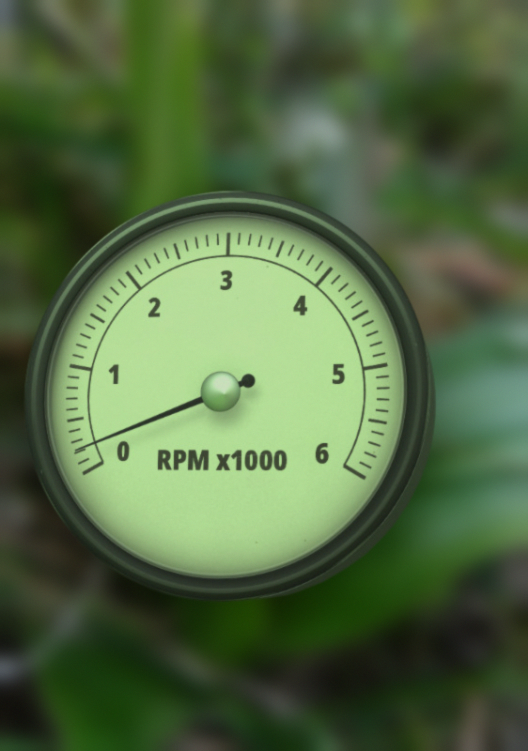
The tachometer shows 200 (rpm)
